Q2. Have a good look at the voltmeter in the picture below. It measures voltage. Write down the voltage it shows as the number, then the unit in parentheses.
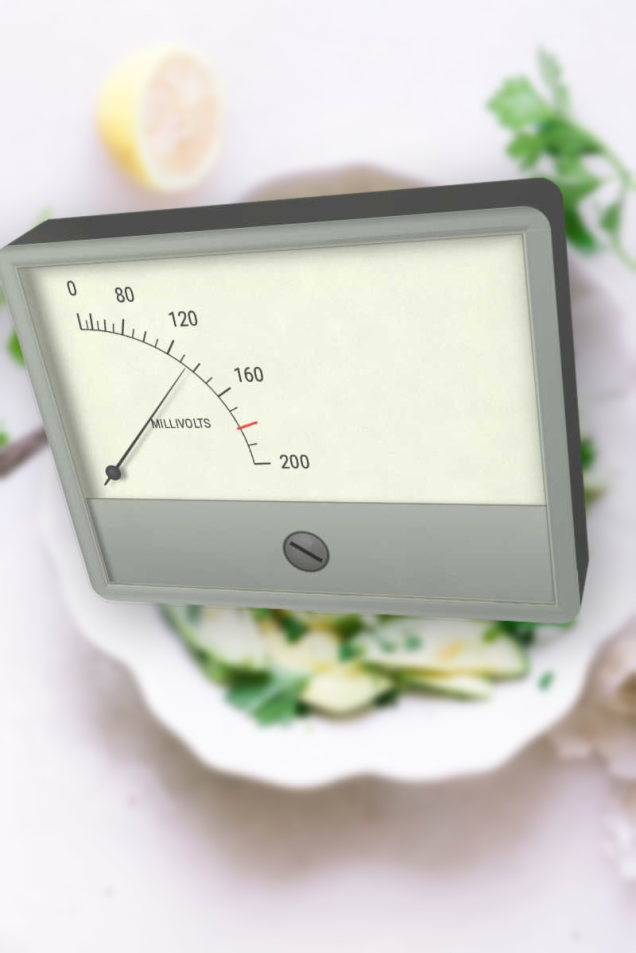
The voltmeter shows 135 (mV)
